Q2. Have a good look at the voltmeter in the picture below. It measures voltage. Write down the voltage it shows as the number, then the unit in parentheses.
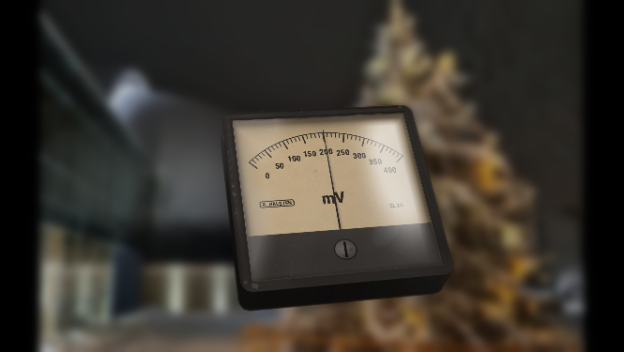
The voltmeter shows 200 (mV)
